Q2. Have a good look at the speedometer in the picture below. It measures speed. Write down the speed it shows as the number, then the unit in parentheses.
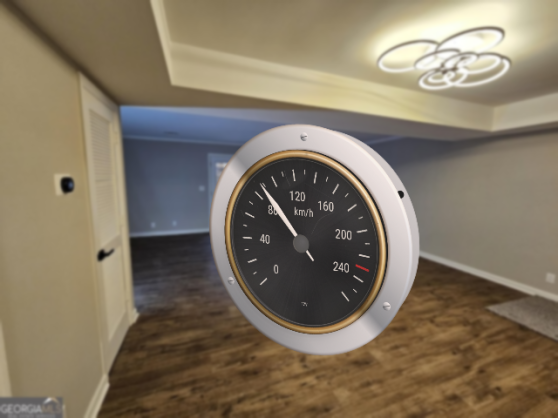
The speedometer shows 90 (km/h)
